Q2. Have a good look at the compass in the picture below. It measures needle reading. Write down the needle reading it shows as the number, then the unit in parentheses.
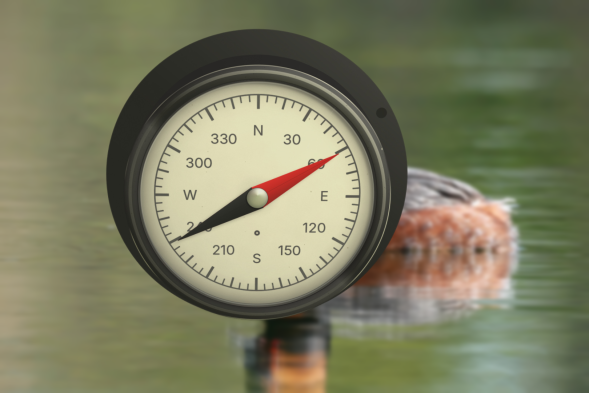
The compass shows 60 (°)
